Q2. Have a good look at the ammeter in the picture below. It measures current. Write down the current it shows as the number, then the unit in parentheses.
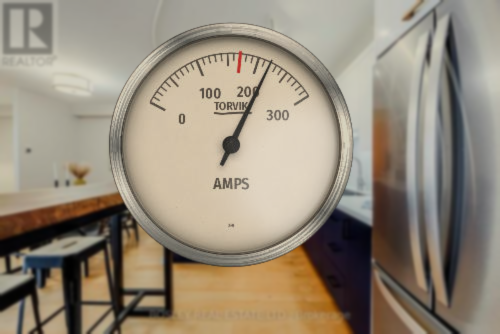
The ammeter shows 220 (A)
